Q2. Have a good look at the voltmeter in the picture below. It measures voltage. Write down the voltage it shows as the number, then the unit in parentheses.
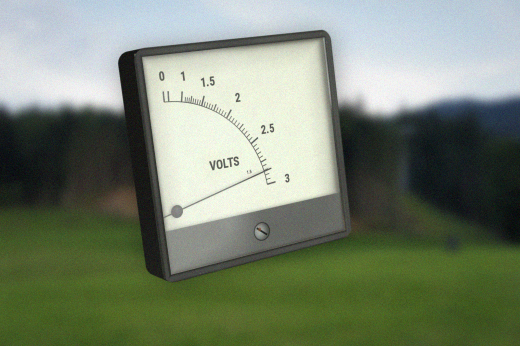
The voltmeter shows 2.85 (V)
